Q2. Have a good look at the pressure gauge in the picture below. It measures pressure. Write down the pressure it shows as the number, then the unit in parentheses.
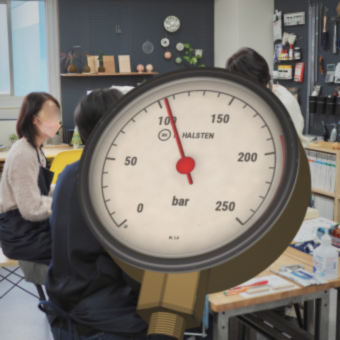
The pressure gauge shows 105 (bar)
